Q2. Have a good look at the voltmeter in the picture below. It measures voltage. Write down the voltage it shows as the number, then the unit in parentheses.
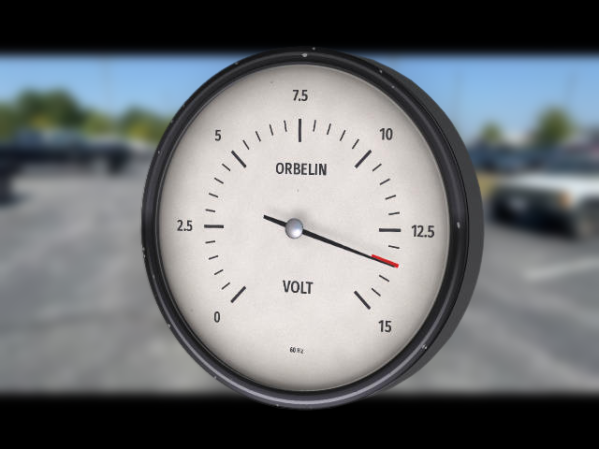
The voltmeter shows 13.5 (V)
